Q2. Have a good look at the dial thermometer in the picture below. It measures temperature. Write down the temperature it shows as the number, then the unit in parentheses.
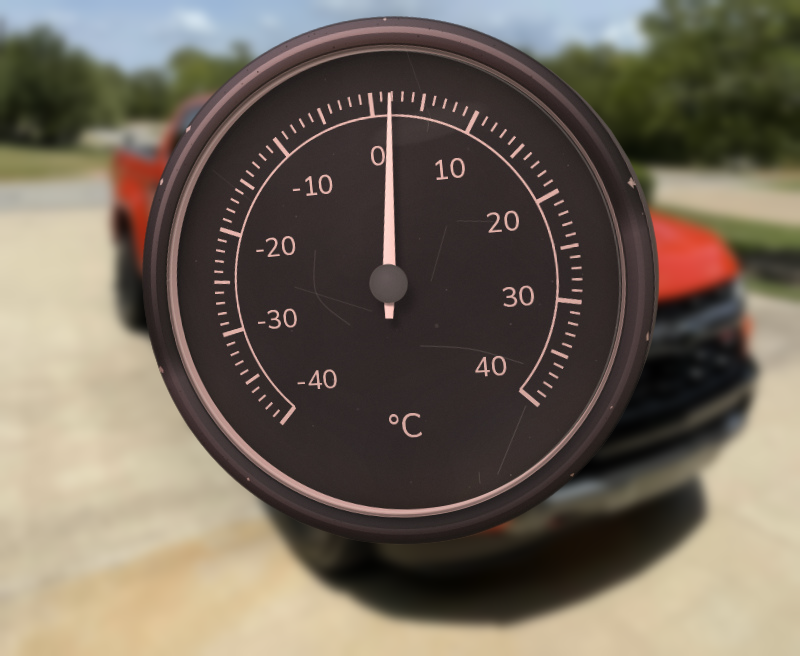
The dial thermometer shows 2 (°C)
